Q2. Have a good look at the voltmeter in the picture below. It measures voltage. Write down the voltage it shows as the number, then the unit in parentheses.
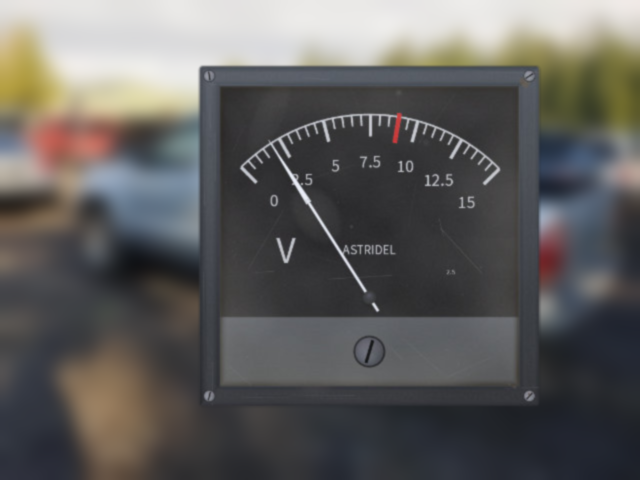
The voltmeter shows 2 (V)
